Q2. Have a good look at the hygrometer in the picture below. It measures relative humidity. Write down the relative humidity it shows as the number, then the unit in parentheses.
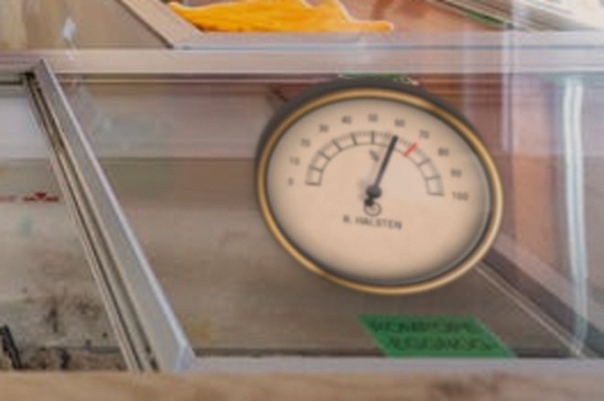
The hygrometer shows 60 (%)
